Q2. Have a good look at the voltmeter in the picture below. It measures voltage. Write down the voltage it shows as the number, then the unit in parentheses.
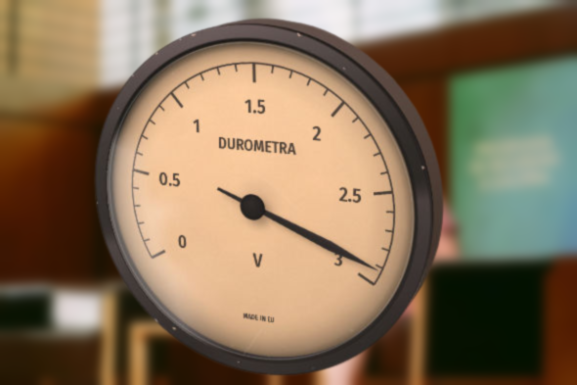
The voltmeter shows 2.9 (V)
